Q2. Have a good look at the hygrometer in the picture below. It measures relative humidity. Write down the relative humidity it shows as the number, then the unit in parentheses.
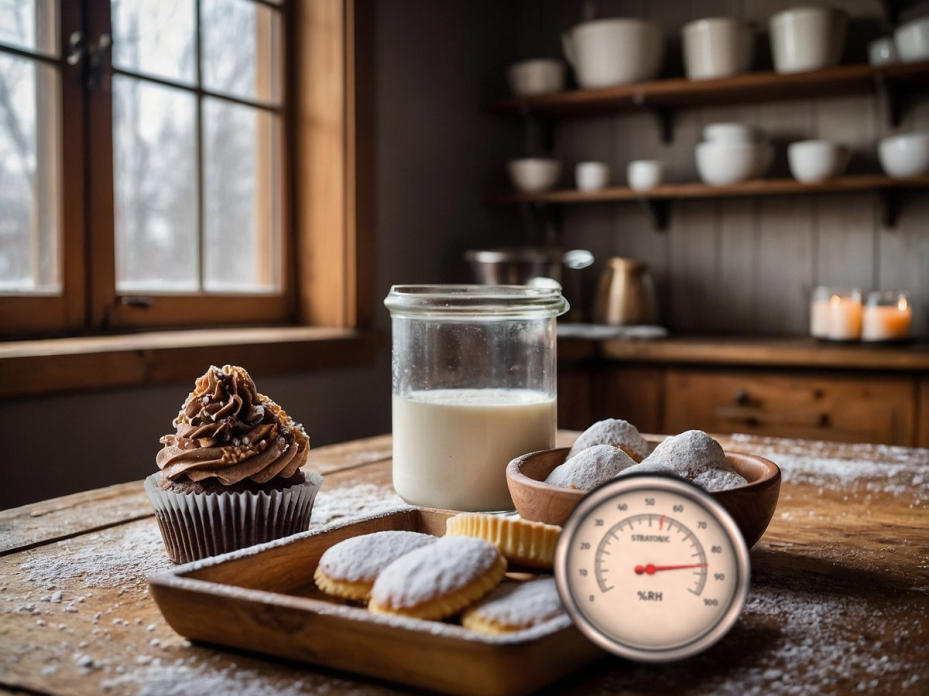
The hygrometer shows 85 (%)
